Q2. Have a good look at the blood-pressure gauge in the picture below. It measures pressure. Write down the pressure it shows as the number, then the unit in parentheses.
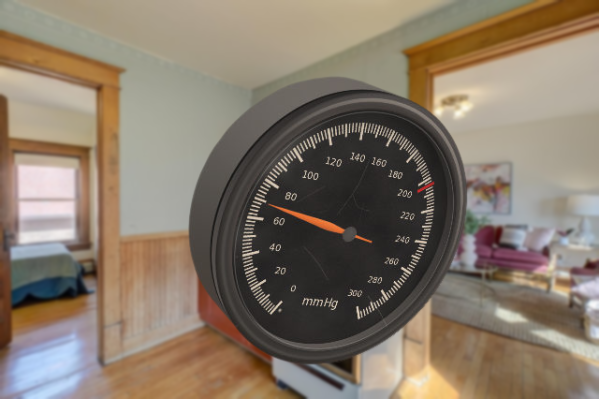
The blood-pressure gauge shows 70 (mmHg)
